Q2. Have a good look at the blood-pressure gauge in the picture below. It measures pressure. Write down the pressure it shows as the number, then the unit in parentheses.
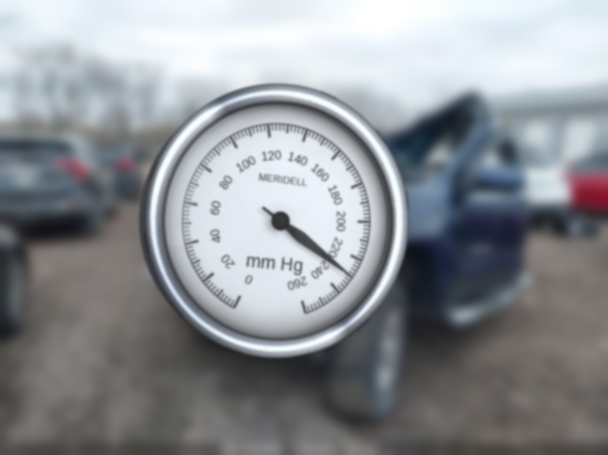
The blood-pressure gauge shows 230 (mmHg)
